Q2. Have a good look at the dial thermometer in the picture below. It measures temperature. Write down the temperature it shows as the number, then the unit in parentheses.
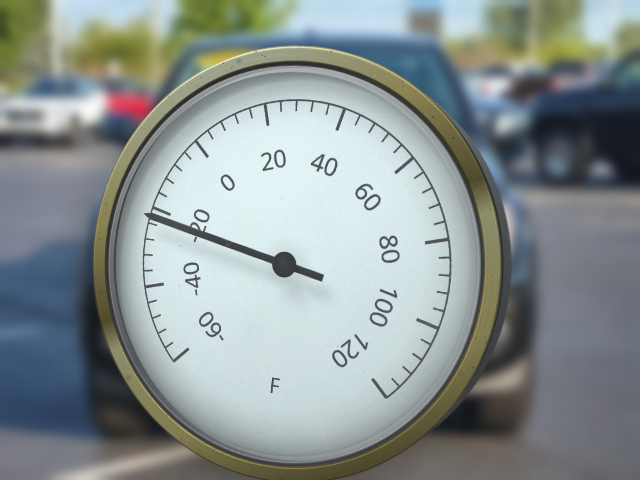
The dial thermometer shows -22 (°F)
